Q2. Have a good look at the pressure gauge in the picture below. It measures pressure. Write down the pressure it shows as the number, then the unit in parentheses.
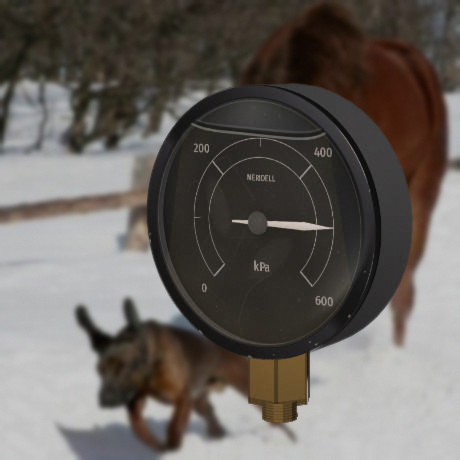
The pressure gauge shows 500 (kPa)
